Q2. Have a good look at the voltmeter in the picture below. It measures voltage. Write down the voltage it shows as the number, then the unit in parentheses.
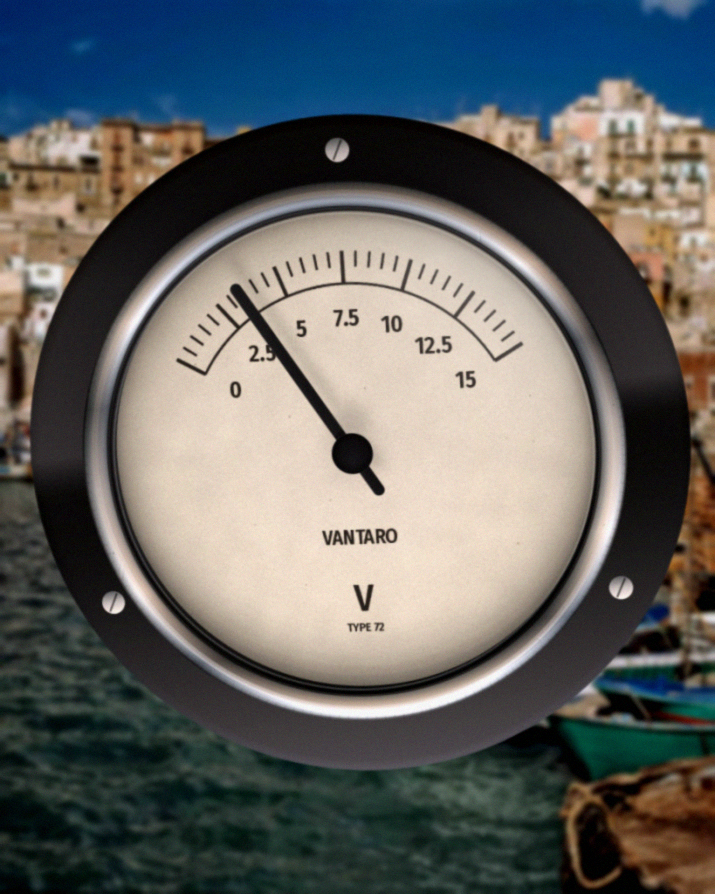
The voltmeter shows 3.5 (V)
